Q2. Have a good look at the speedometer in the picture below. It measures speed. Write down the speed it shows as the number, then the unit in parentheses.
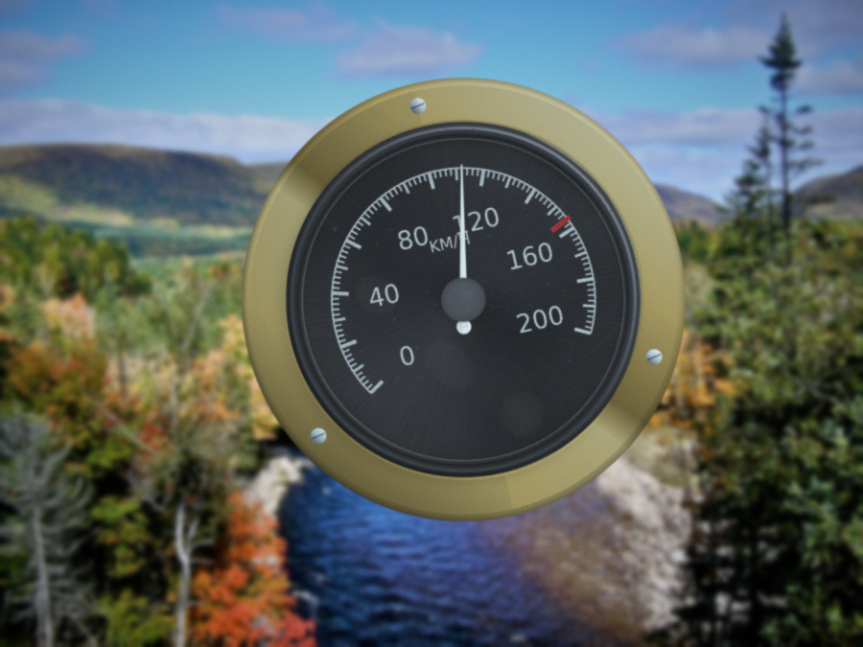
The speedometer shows 112 (km/h)
